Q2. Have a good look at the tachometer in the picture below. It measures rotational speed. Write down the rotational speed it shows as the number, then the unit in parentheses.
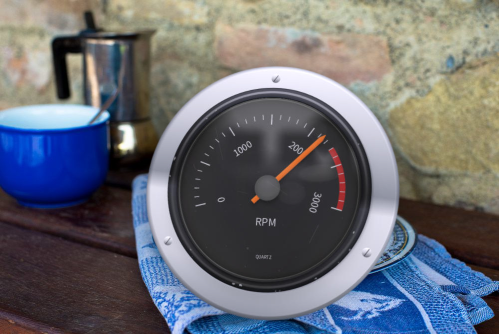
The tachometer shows 2150 (rpm)
